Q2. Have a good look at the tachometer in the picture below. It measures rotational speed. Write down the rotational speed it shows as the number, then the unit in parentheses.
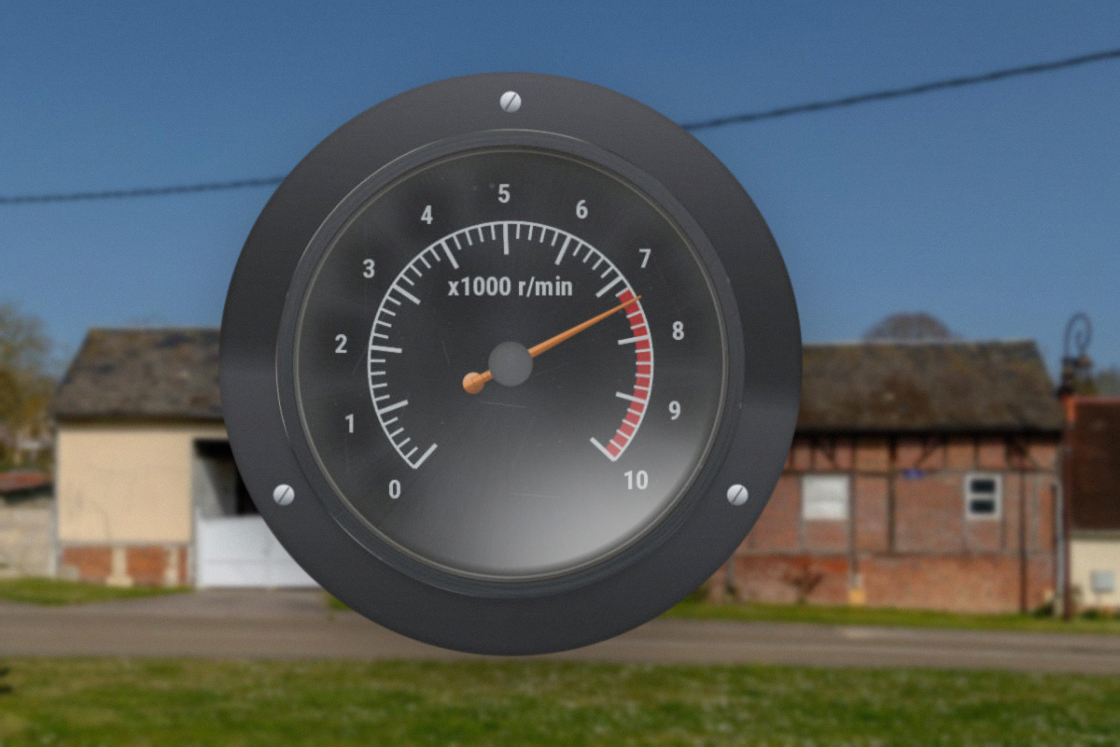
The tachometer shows 7400 (rpm)
